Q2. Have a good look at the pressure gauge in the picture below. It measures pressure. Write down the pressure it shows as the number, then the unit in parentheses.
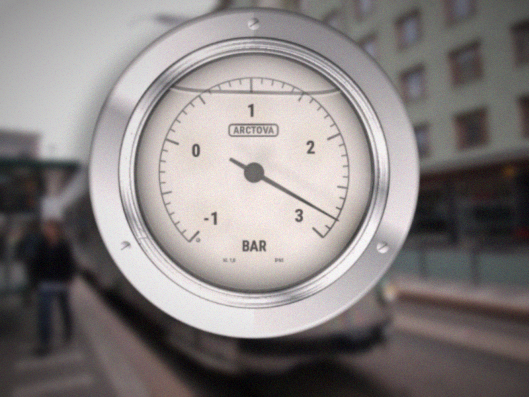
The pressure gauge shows 2.8 (bar)
